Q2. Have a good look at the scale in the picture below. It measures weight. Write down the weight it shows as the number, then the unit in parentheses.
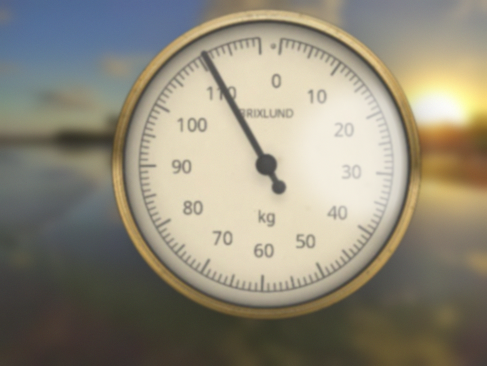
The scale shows 111 (kg)
